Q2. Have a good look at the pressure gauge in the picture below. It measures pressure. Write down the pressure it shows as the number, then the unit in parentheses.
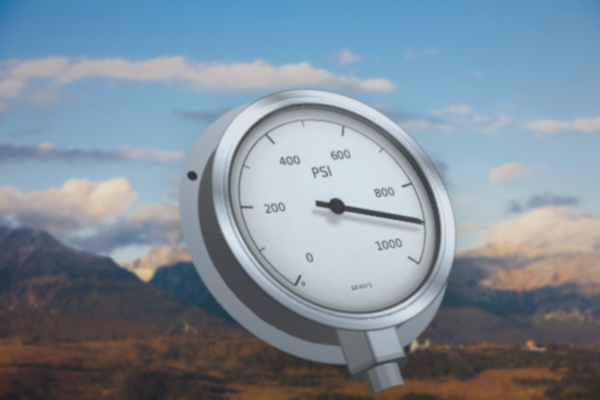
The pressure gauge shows 900 (psi)
